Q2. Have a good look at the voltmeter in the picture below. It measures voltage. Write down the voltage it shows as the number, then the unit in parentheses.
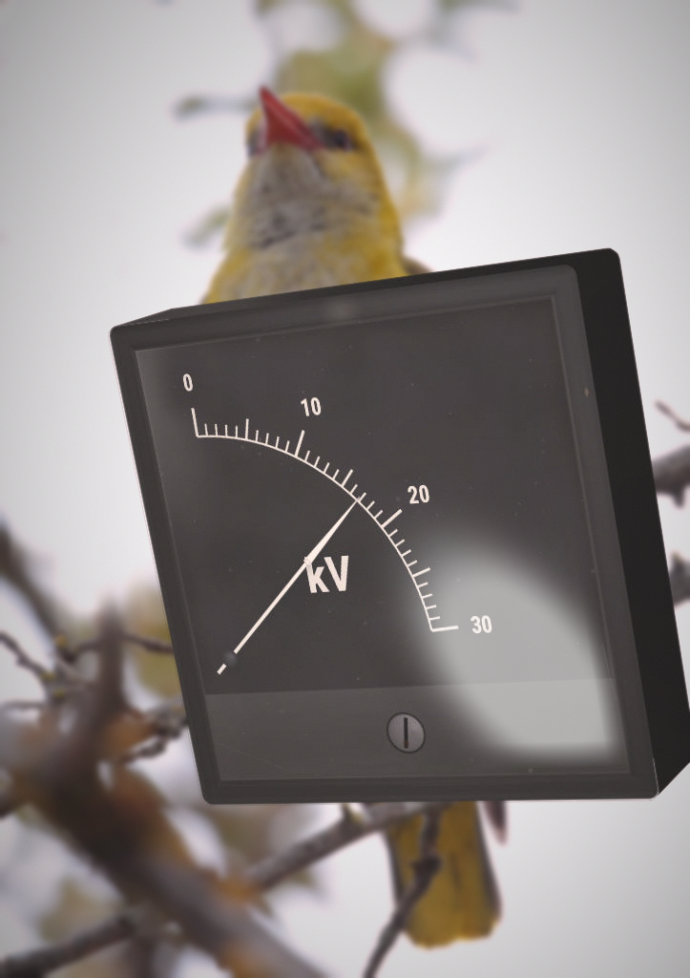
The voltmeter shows 17 (kV)
